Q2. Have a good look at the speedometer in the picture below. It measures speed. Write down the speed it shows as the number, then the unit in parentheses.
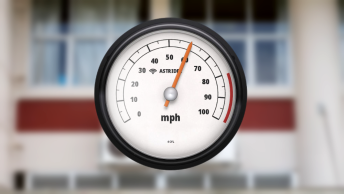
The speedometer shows 60 (mph)
